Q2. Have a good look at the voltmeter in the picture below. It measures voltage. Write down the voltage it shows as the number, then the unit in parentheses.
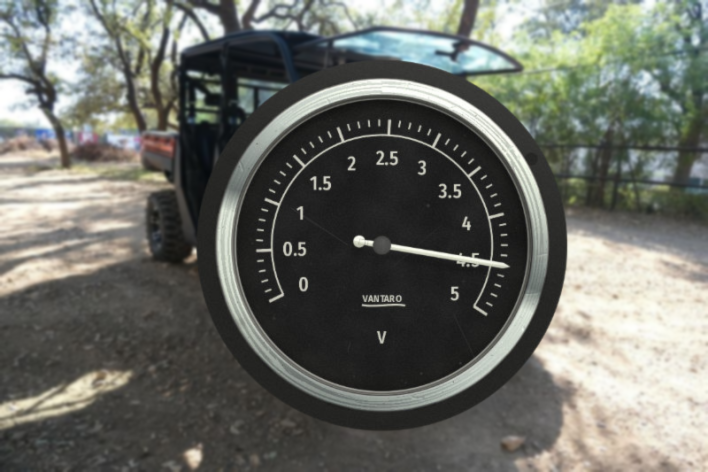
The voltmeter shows 4.5 (V)
